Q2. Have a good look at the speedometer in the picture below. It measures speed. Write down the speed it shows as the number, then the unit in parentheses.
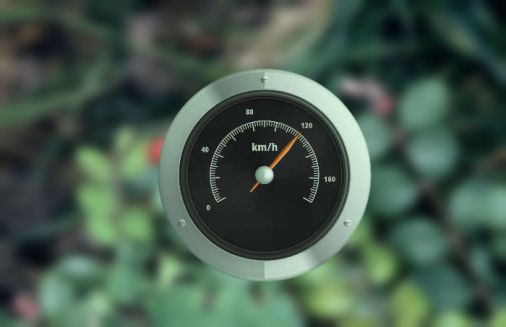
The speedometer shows 120 (km/h)
